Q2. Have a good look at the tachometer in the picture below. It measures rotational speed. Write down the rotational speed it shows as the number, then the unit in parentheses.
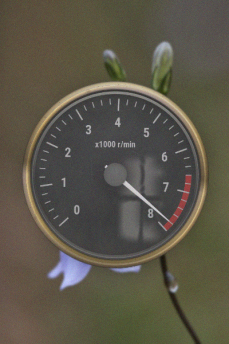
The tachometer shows 7800 (rpm)
